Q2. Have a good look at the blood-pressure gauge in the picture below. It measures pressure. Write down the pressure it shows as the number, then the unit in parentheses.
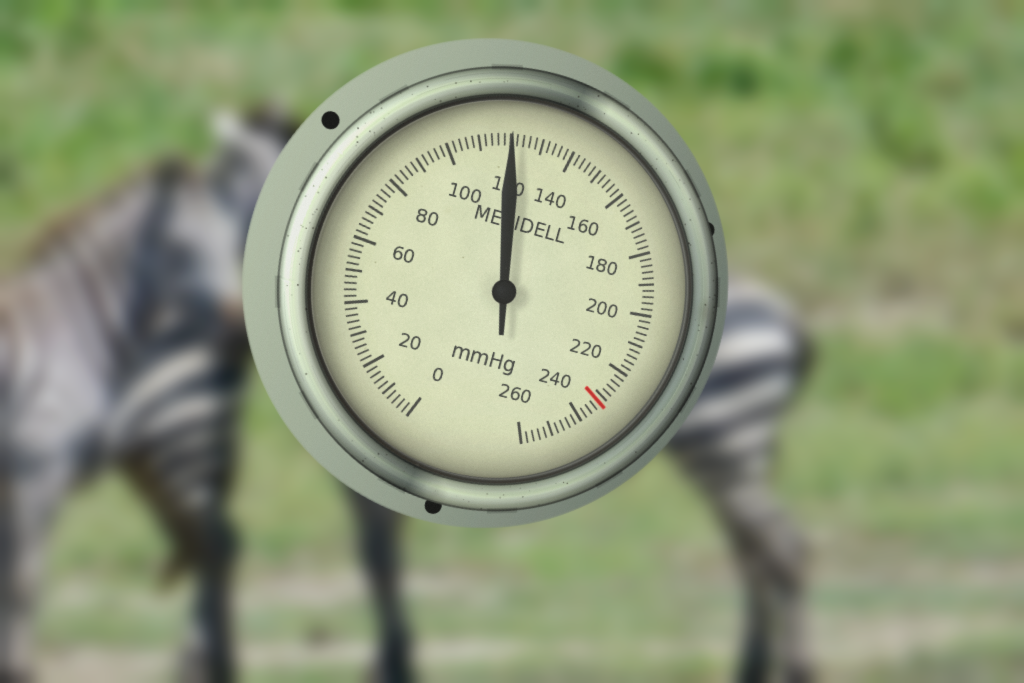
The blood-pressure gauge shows 120 (mmHg)
